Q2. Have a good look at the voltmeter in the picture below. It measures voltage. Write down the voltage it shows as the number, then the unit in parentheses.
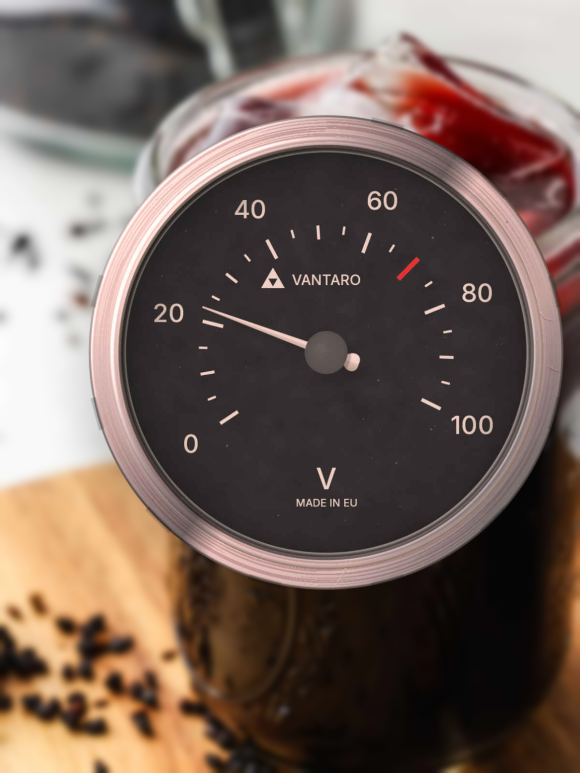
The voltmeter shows 22.5 (V)
